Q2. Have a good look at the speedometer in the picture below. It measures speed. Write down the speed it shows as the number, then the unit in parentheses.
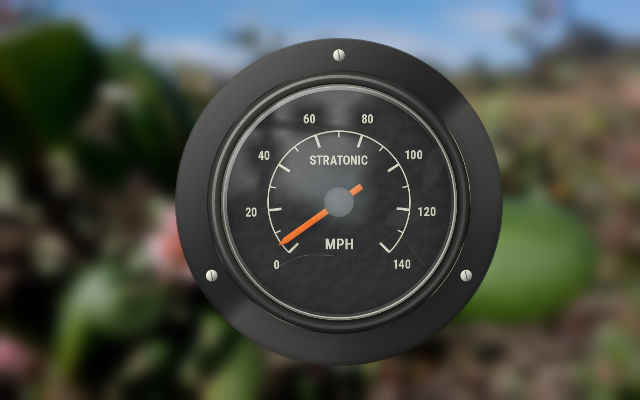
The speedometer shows 5 (mph)
